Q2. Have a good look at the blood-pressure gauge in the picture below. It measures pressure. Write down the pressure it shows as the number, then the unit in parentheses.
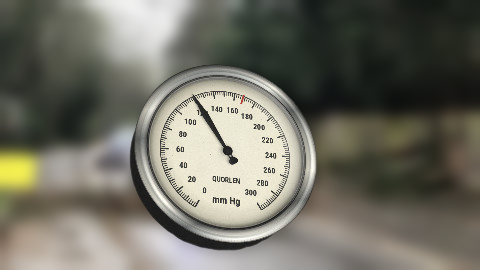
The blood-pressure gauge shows 120 (mmHg)
